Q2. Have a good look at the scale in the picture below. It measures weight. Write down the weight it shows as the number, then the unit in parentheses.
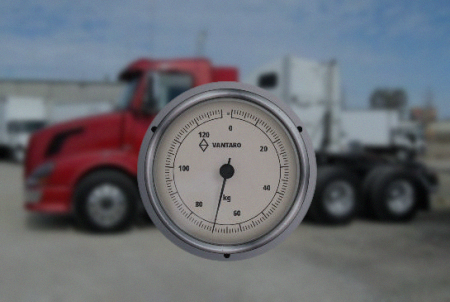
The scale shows 70 (kg)
